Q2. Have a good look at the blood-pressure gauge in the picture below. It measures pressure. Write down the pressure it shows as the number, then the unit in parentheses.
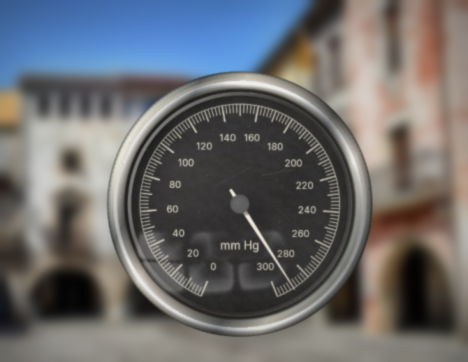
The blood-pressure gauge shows 290 (mmHg)
